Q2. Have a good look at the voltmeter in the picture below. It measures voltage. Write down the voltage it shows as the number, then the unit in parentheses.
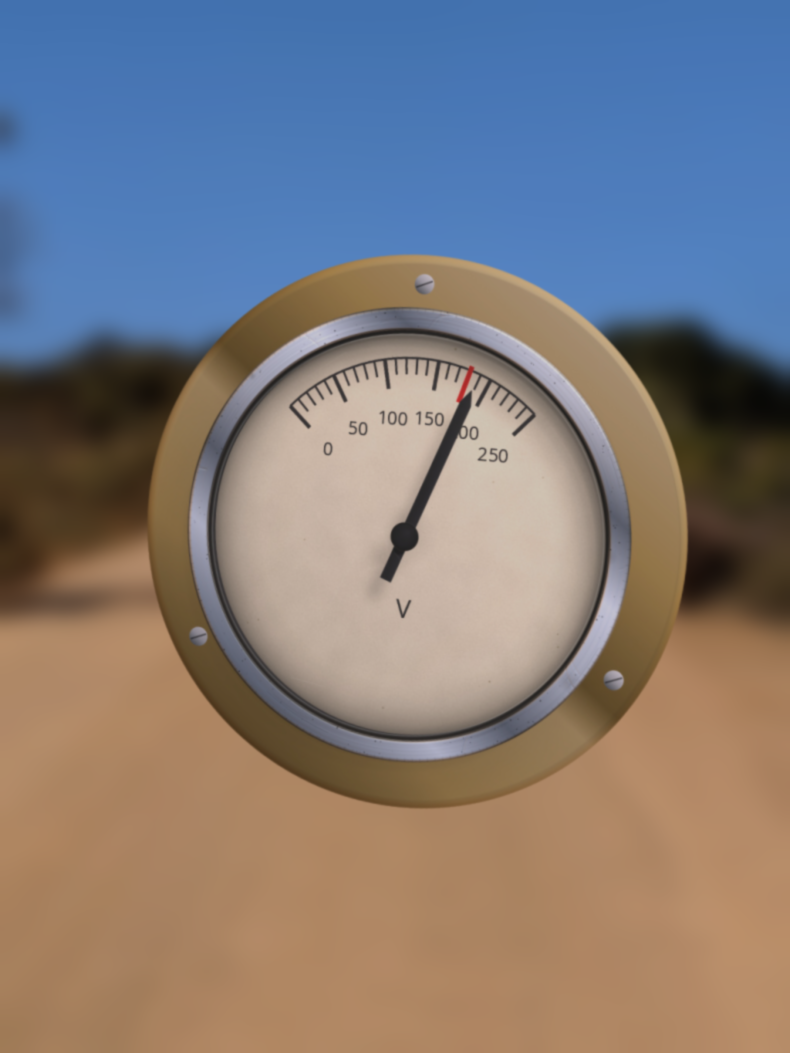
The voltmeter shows 190 (V)
